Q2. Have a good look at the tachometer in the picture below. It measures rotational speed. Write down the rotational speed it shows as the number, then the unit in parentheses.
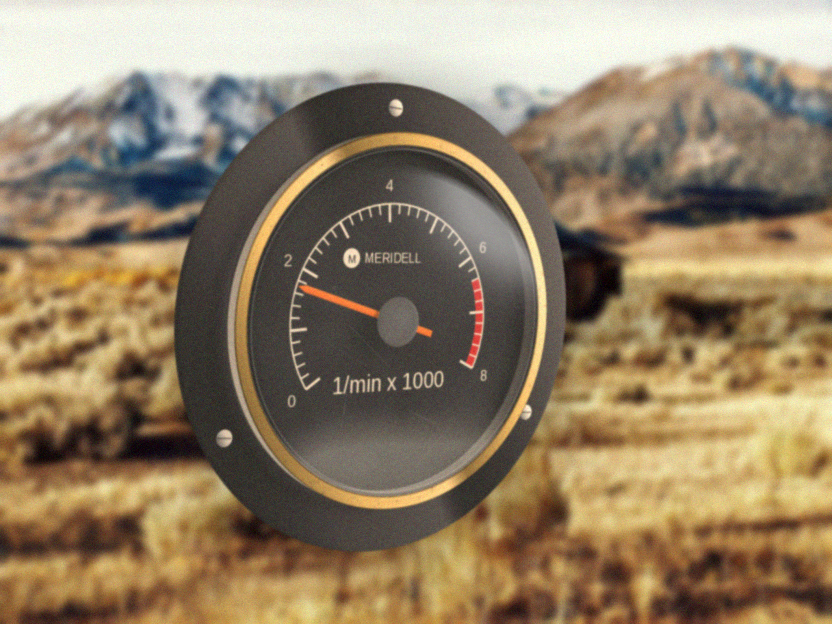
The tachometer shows 1700 (rpm)
